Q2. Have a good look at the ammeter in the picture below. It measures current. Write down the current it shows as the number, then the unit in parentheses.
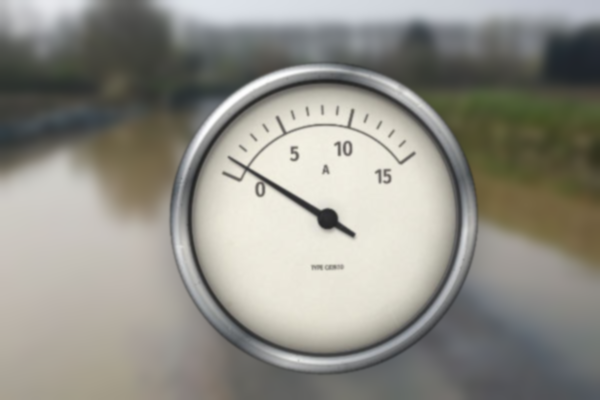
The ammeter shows 1 (A)
